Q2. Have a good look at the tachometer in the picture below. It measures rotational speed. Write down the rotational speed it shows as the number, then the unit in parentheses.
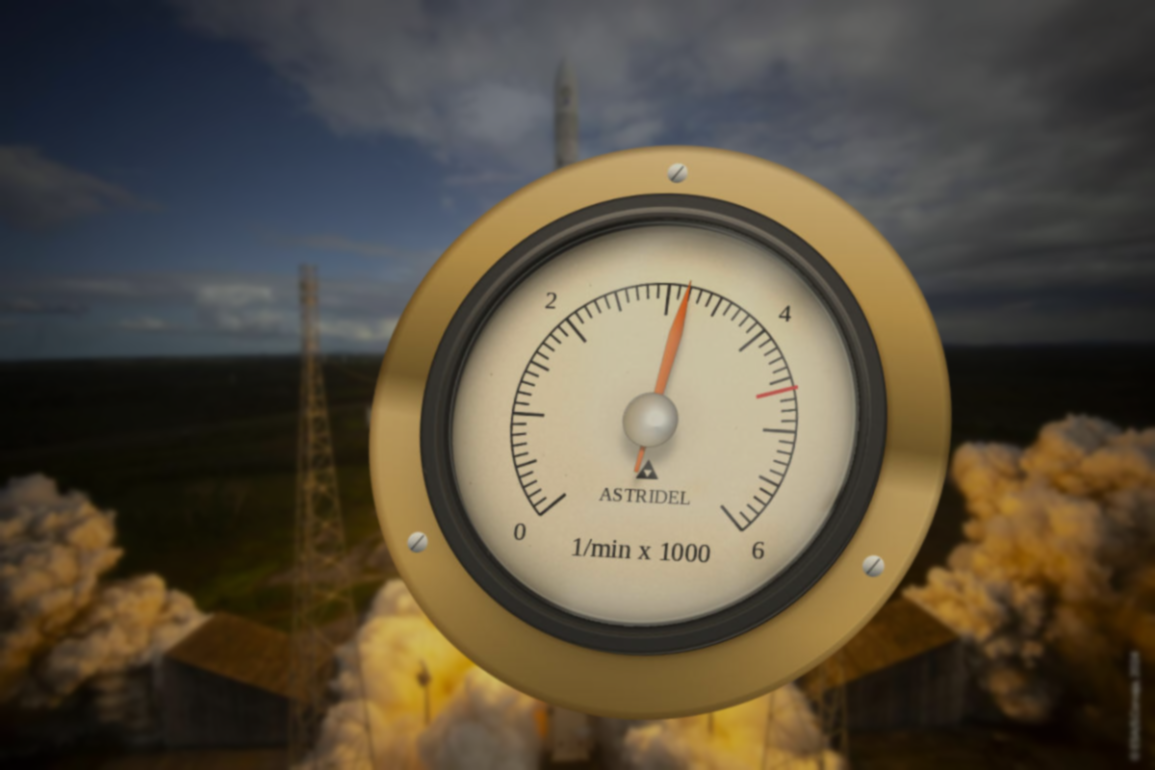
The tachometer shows 3200 (rpm)
